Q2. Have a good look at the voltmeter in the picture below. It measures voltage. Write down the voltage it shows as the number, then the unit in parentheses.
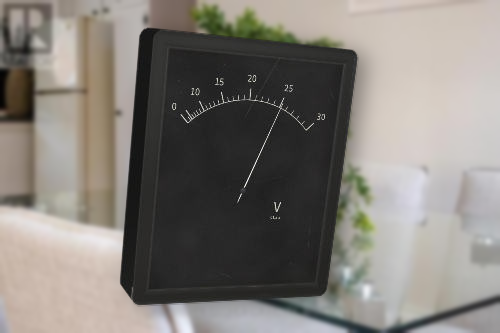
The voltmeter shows 25 (V)
